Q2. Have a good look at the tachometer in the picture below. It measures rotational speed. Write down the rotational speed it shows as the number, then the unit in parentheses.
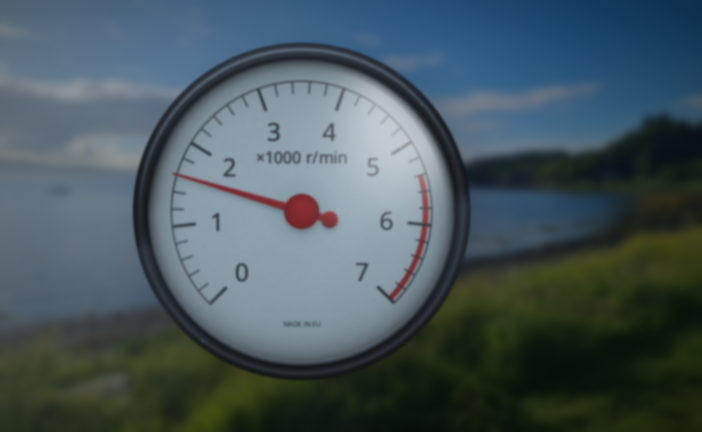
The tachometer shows 1600 (rpm)
